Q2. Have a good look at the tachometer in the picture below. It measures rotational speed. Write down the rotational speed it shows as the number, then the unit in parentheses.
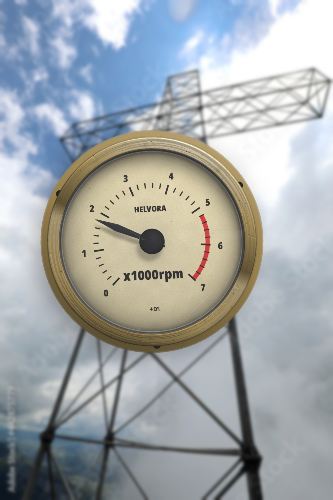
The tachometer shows 1800 (rpm)
